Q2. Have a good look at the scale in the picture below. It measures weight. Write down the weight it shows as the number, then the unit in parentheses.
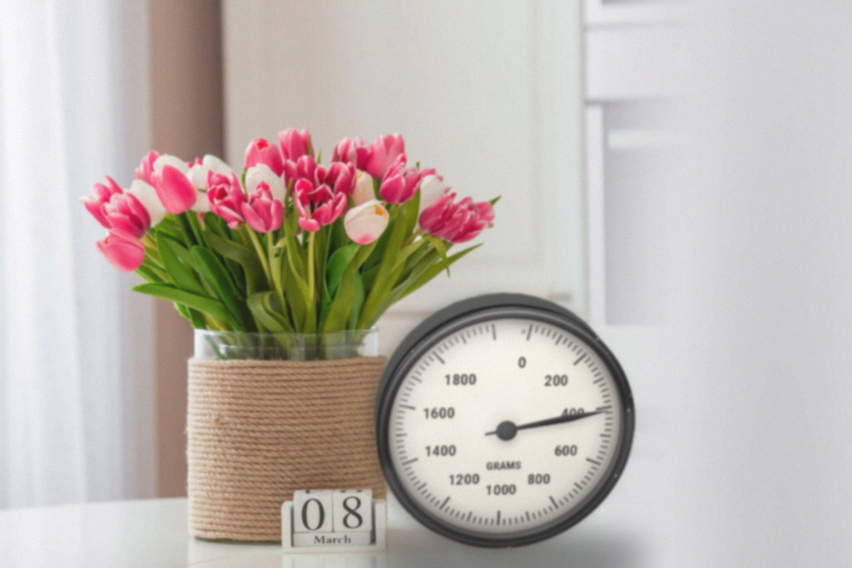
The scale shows 400 (g)
